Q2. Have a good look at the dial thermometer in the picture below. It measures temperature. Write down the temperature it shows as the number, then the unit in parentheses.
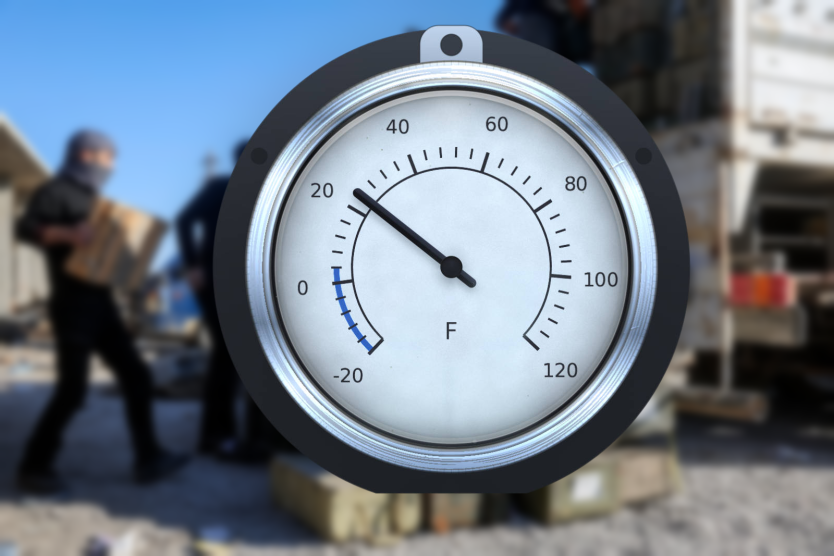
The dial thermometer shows 24 (°F)
